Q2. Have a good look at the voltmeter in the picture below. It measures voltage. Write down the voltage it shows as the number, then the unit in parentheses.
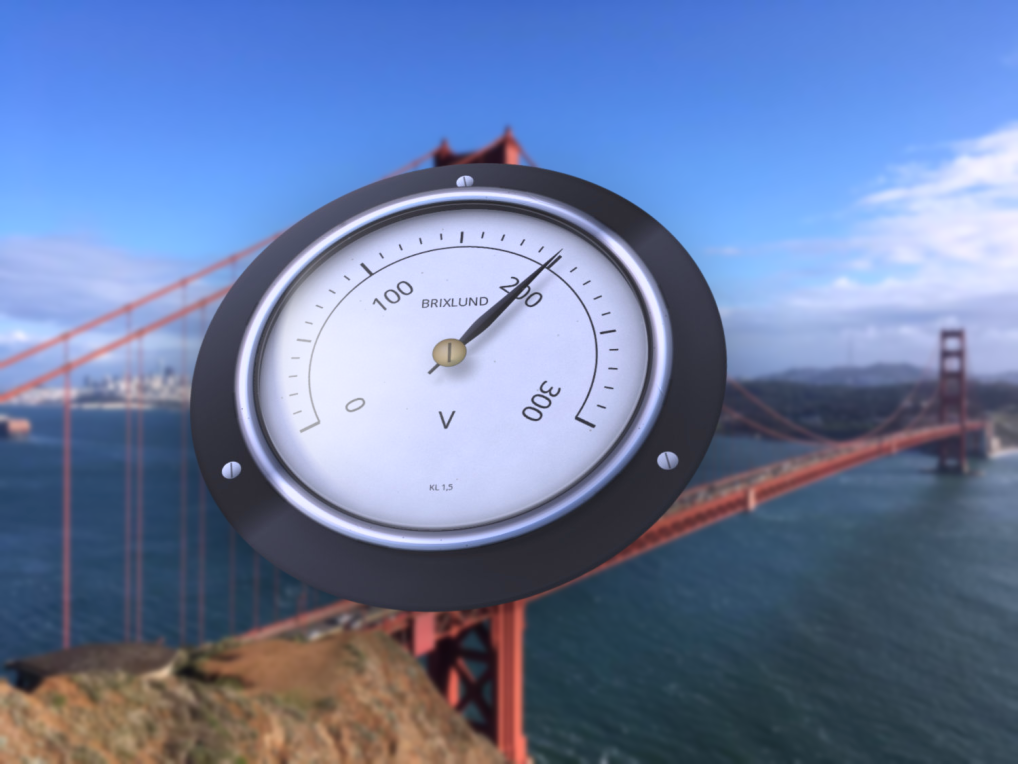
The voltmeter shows 200 (V)
